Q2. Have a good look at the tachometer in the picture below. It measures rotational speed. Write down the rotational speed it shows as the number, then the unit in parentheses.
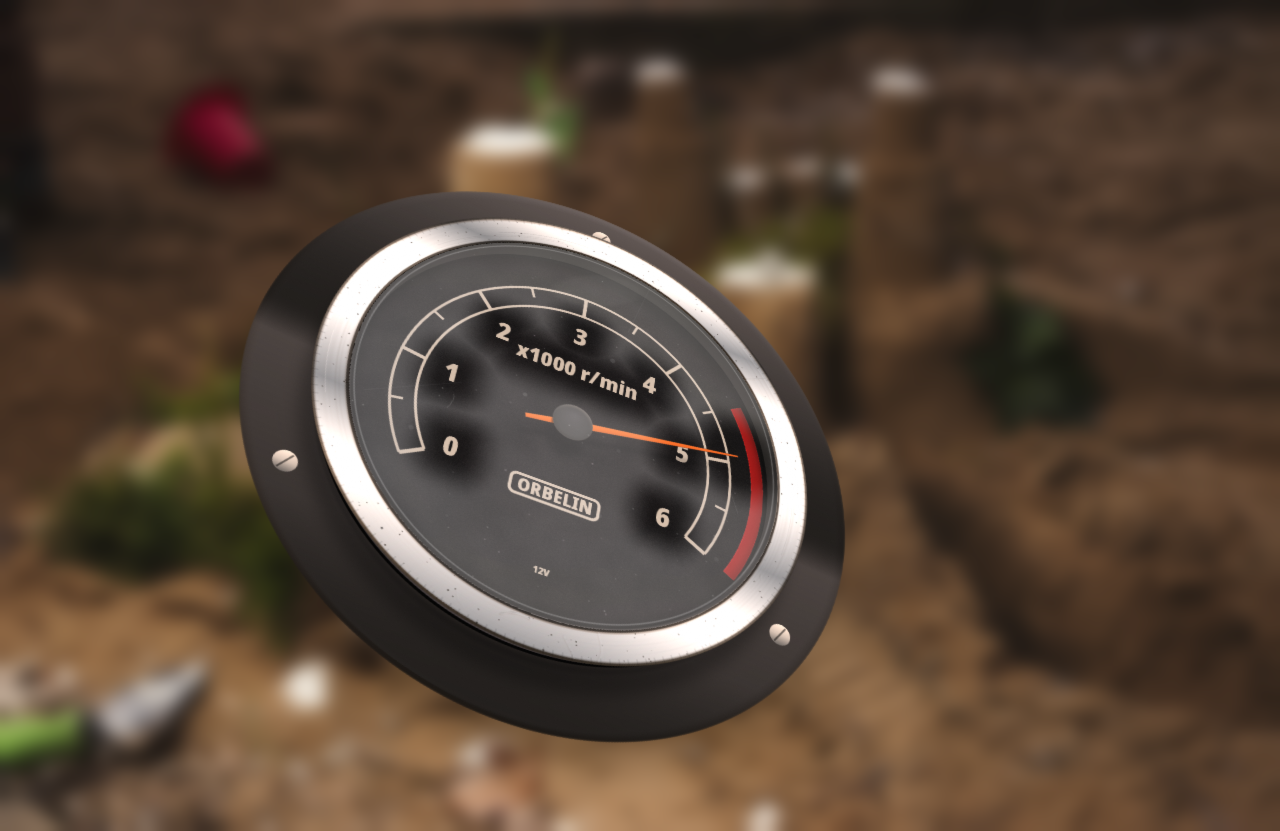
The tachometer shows 5000 (rpm)
